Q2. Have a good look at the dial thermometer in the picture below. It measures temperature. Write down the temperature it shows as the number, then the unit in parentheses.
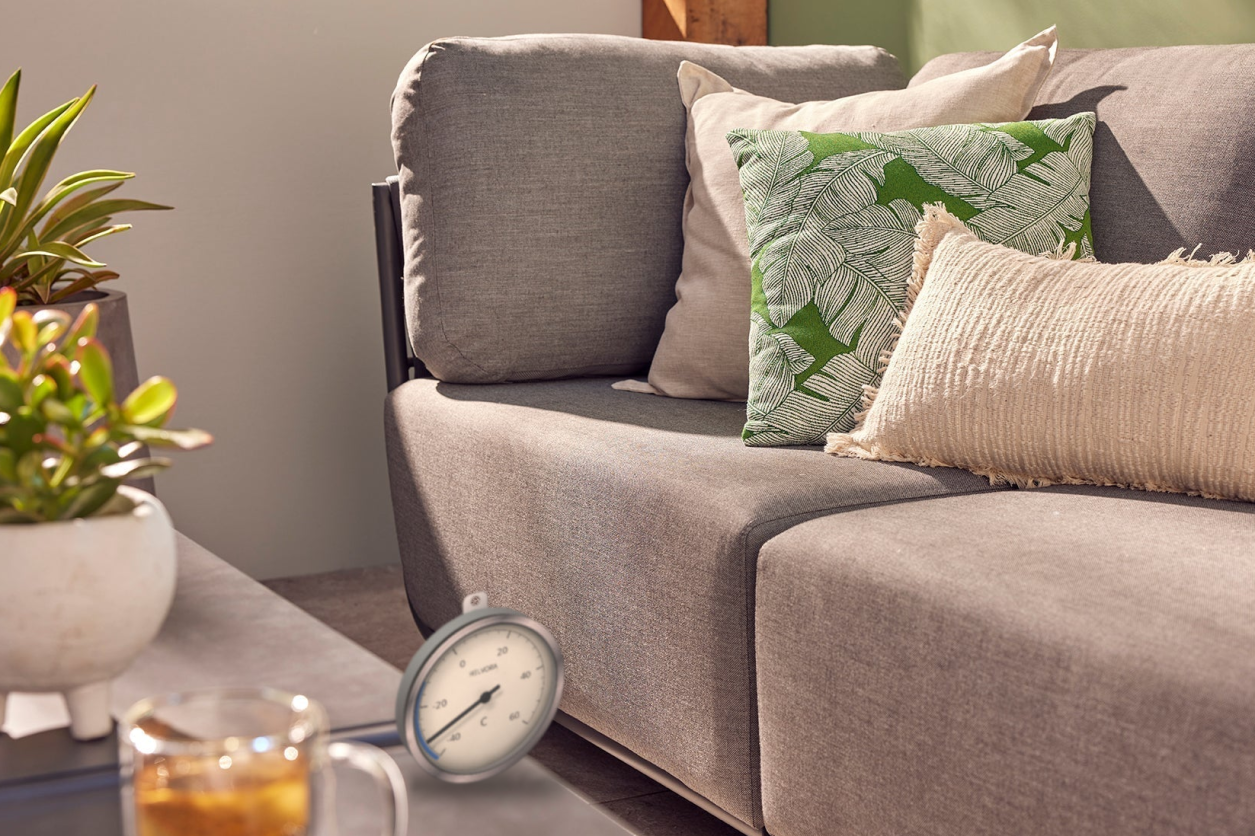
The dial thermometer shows -32 (°C)
